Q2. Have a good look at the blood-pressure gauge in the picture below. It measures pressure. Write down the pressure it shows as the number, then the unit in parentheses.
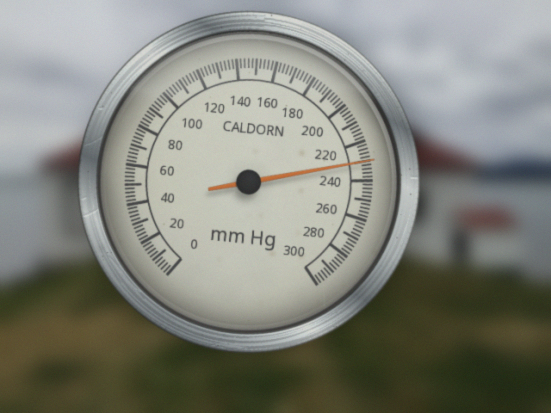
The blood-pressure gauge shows 230 (mmHg)
